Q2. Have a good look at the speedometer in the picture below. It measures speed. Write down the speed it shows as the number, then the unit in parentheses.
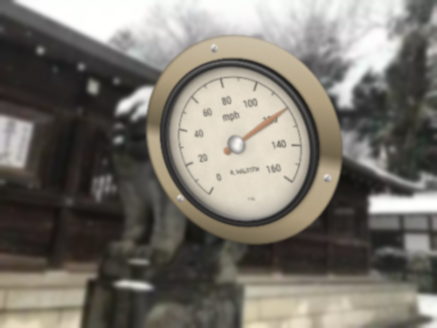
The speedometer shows 120 (mph)
